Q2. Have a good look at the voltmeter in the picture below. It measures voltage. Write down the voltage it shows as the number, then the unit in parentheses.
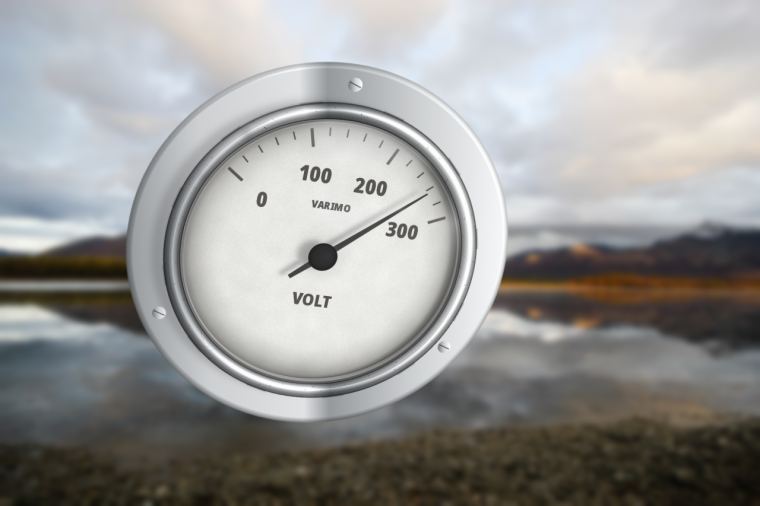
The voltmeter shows 260 (V)
